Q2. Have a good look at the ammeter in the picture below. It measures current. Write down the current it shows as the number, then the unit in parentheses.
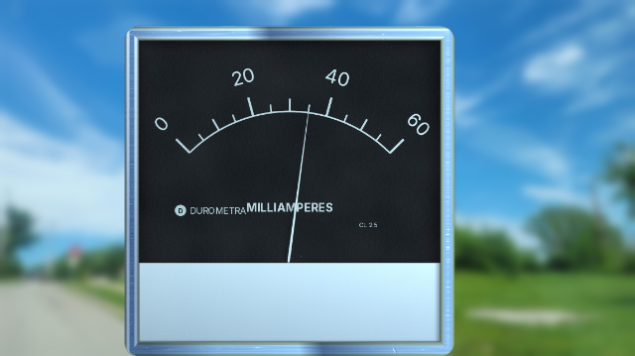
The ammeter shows 35 (mA)
